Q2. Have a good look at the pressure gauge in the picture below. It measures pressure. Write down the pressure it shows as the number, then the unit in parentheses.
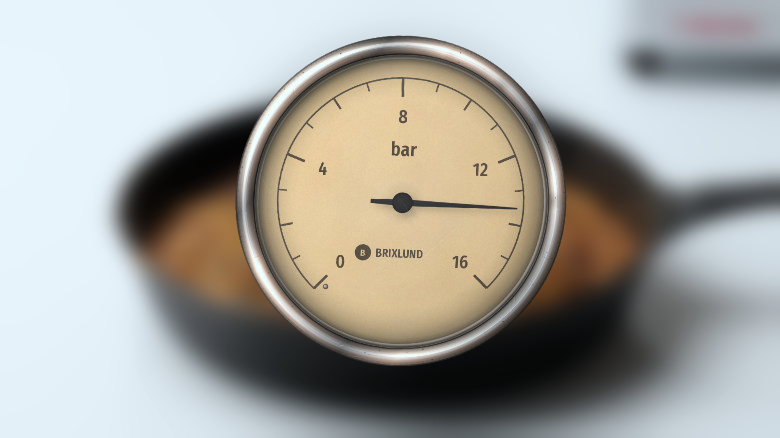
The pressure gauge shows 13.5 (bar)
